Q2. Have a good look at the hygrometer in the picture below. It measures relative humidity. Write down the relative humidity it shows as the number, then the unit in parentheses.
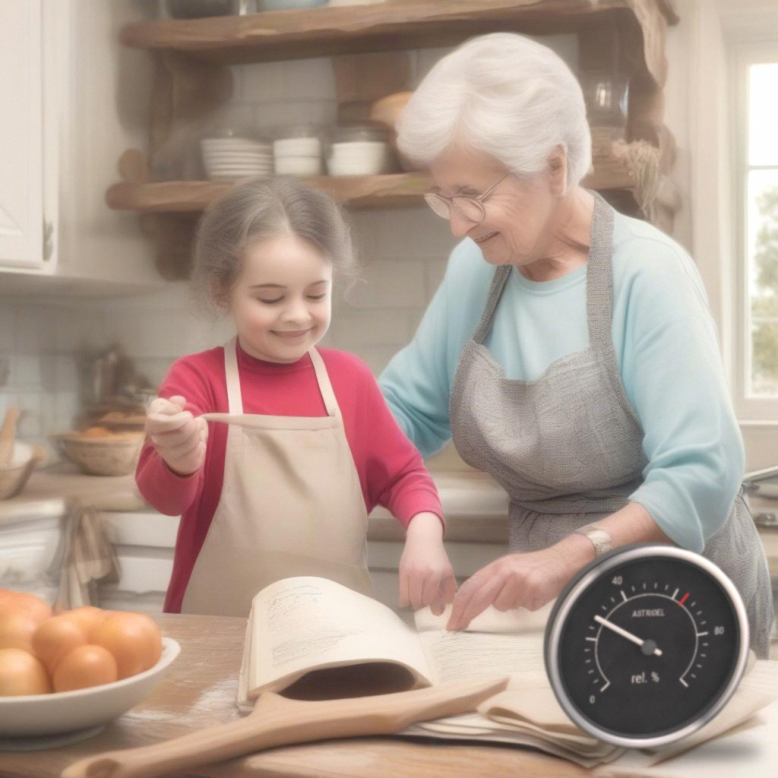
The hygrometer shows 28 (%)
